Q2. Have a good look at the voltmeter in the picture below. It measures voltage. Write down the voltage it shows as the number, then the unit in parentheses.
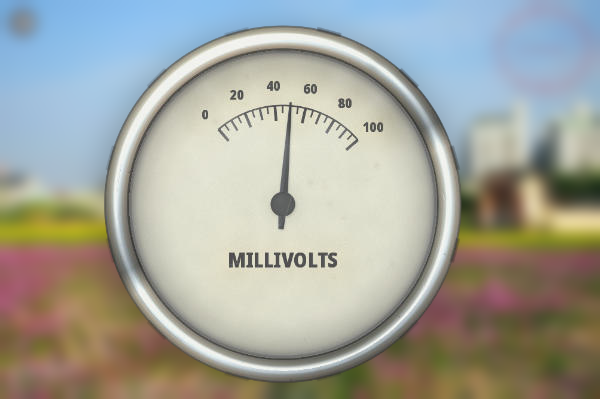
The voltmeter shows 50 (mV)
